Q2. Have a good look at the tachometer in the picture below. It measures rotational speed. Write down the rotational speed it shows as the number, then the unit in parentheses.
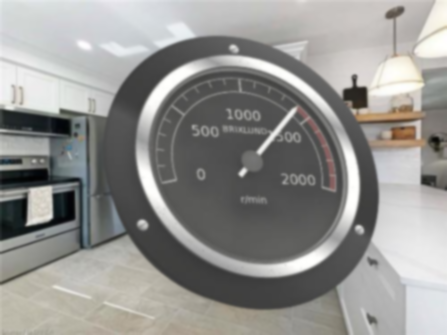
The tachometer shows 1400 (rpm)
